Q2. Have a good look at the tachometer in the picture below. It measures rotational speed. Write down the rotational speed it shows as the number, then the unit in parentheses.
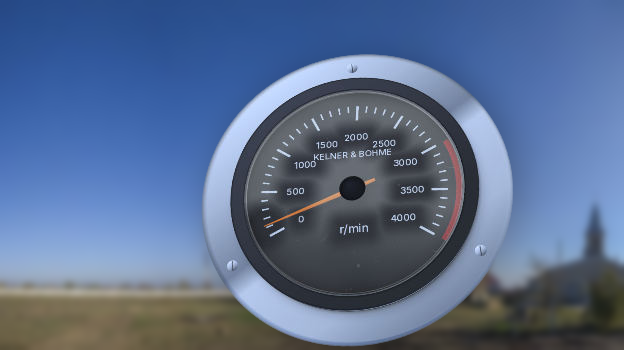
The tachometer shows 100 (rpm)
